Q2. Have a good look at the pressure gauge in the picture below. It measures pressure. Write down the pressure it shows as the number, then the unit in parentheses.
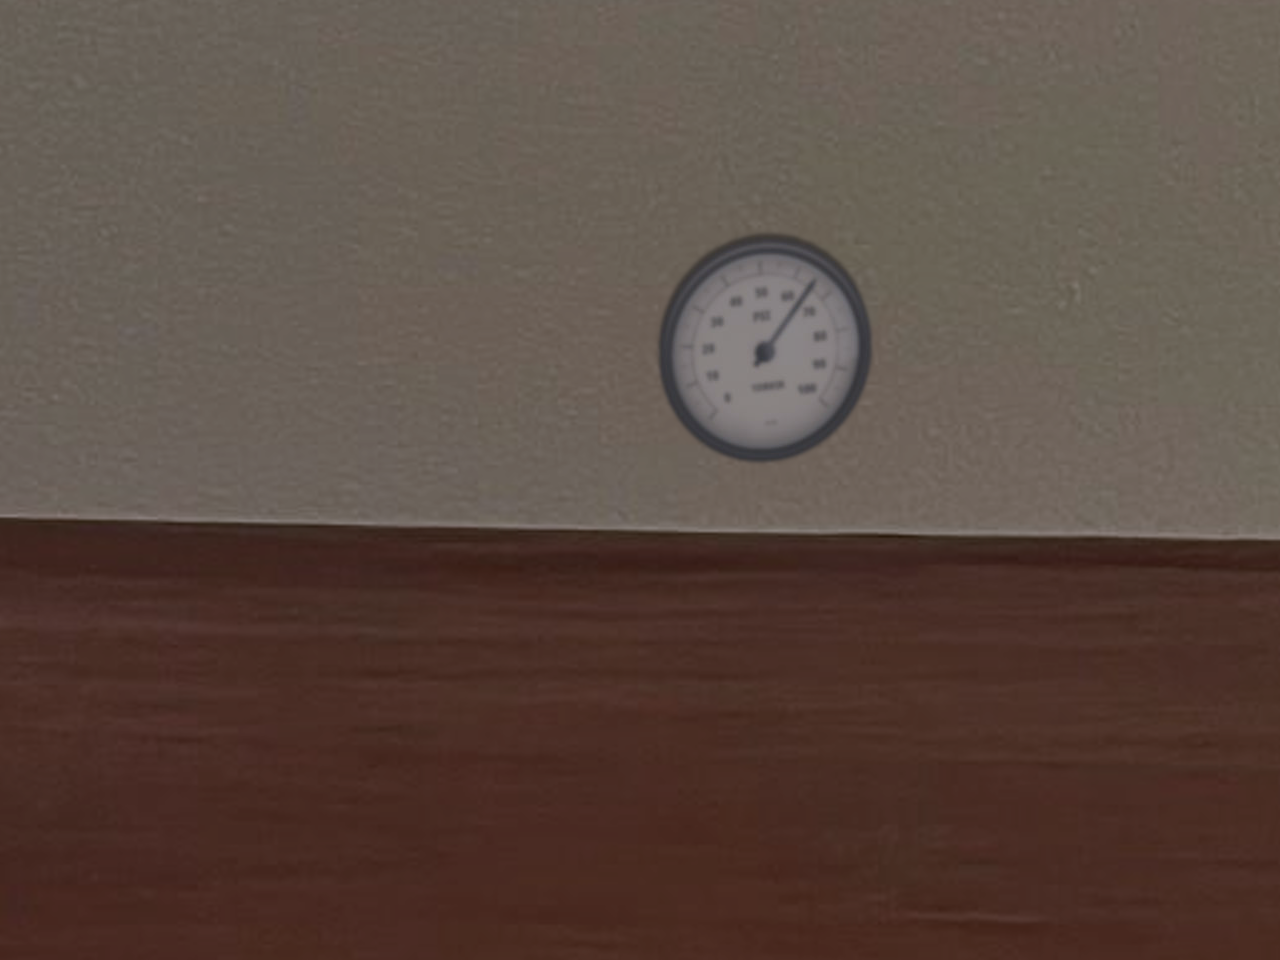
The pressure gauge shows 65 (psi)
